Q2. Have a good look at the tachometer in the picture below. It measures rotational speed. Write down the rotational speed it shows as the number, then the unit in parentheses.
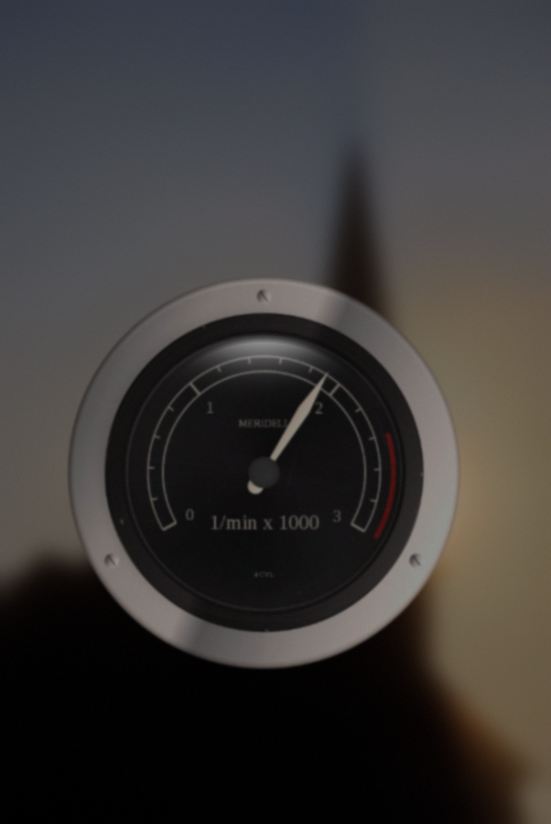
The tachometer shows 1900 (rpm)
